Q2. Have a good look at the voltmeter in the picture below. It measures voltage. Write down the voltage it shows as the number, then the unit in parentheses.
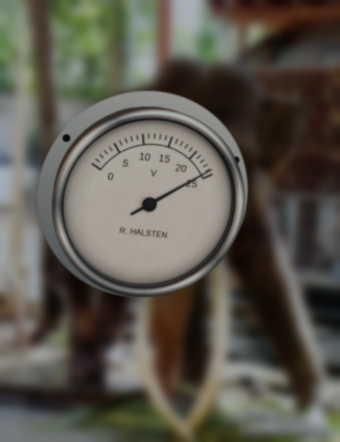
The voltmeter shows 24 (V)
